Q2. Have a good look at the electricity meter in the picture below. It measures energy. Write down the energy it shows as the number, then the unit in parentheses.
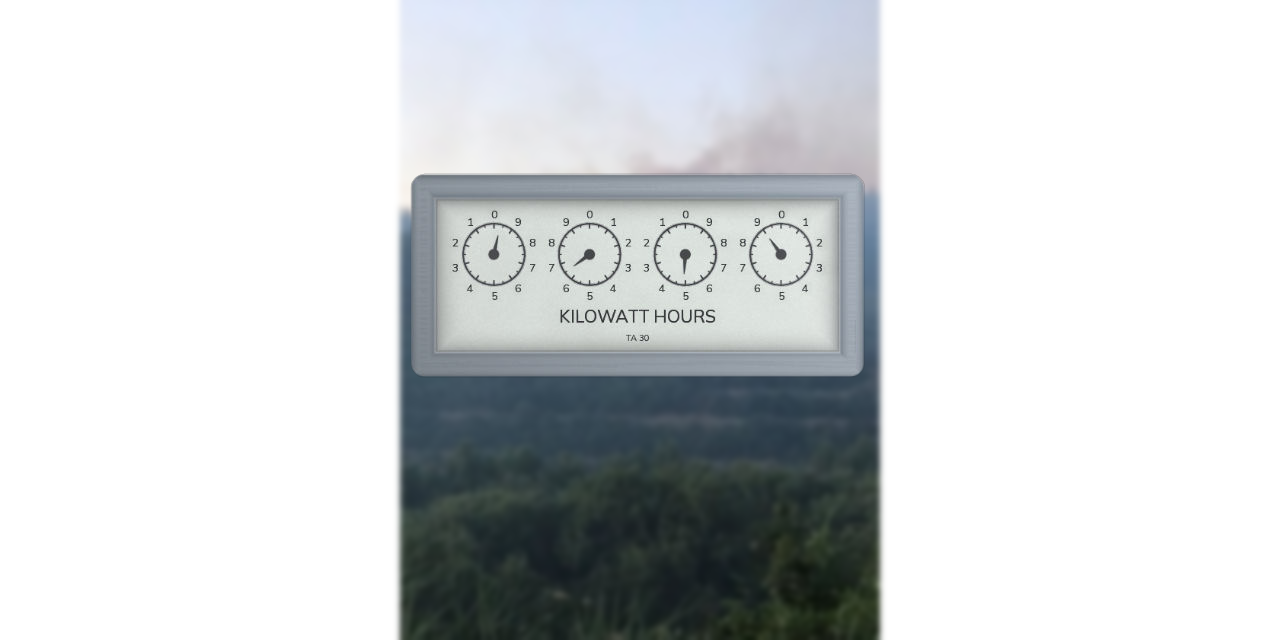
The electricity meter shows 9649 (kWh)
